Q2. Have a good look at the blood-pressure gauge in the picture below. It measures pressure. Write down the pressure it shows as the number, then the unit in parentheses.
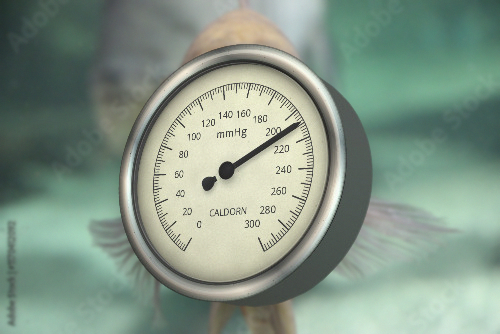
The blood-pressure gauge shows 210 (mmHg)
